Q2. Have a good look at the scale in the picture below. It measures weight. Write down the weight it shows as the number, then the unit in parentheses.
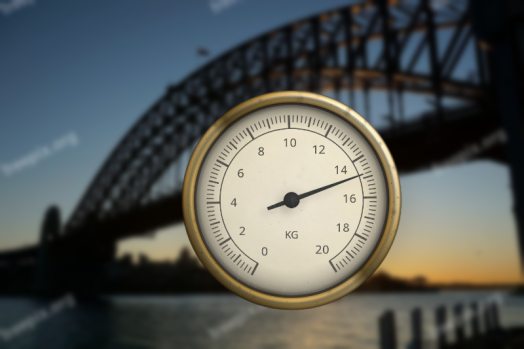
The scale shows 14.8 (kg)
